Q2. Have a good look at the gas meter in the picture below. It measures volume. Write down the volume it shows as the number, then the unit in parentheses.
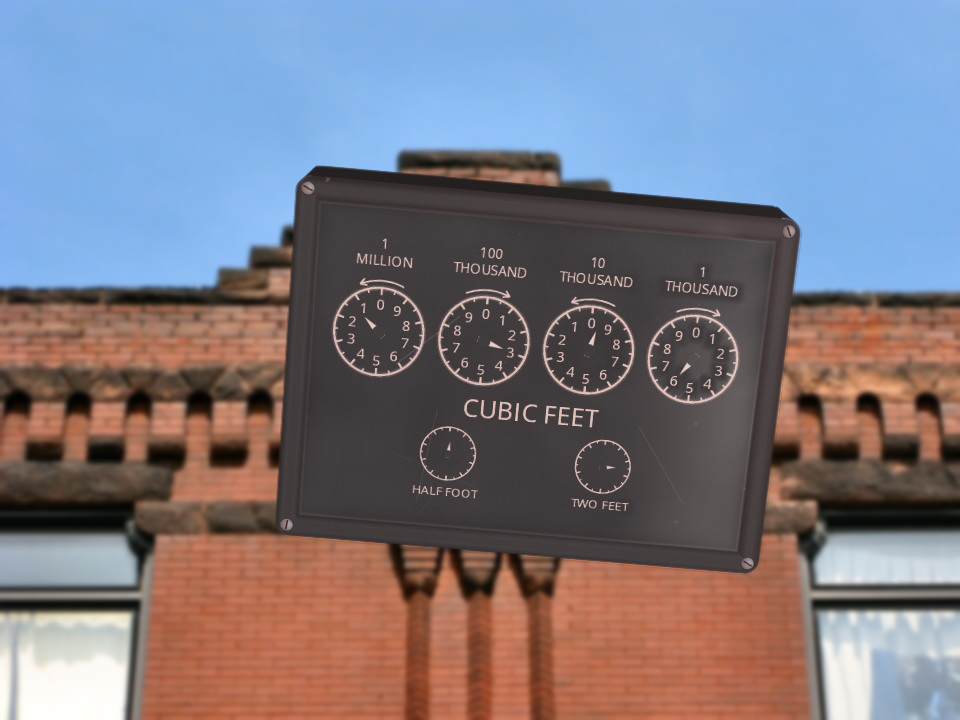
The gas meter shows 129600 (ft³)
